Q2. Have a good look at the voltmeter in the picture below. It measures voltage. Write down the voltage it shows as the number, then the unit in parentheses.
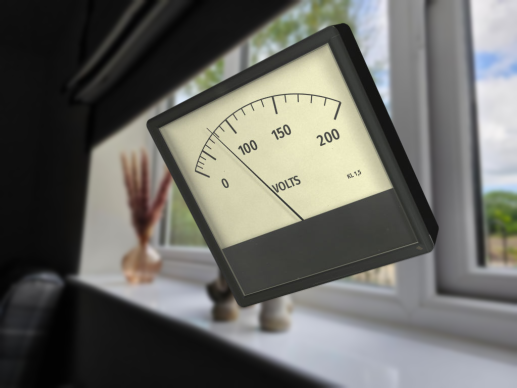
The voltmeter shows 80 (V)
